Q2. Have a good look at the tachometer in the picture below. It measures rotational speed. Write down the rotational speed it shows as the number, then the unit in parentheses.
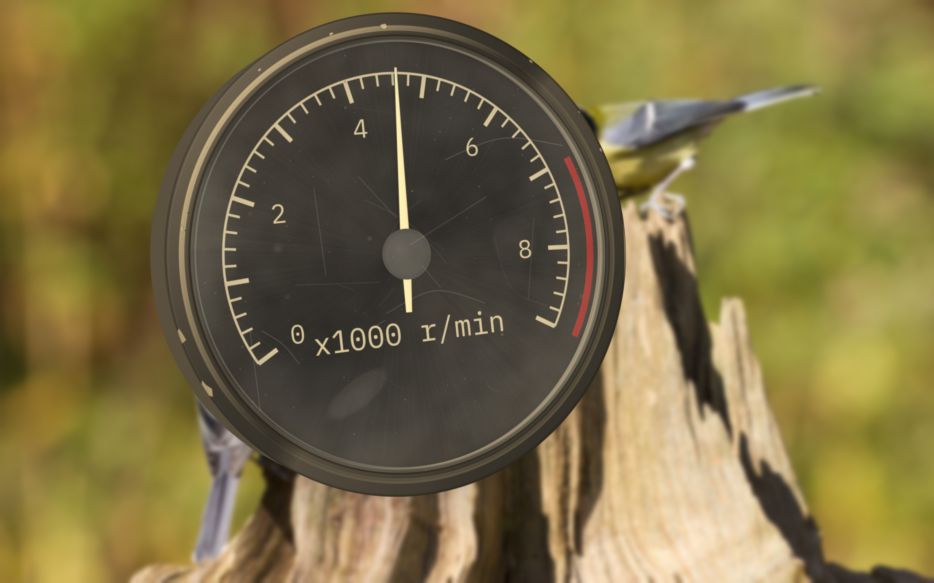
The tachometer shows 4600 (rpm)
